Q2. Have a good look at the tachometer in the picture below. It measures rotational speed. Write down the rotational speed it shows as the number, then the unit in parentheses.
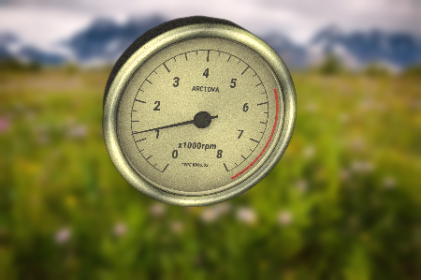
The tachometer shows 1250 (rpm)
